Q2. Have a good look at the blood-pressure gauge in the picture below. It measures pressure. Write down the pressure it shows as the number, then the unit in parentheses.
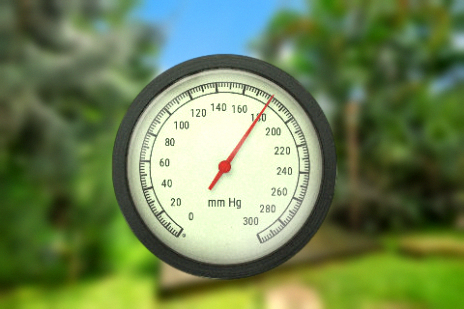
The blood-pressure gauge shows 180 (mmHg)
